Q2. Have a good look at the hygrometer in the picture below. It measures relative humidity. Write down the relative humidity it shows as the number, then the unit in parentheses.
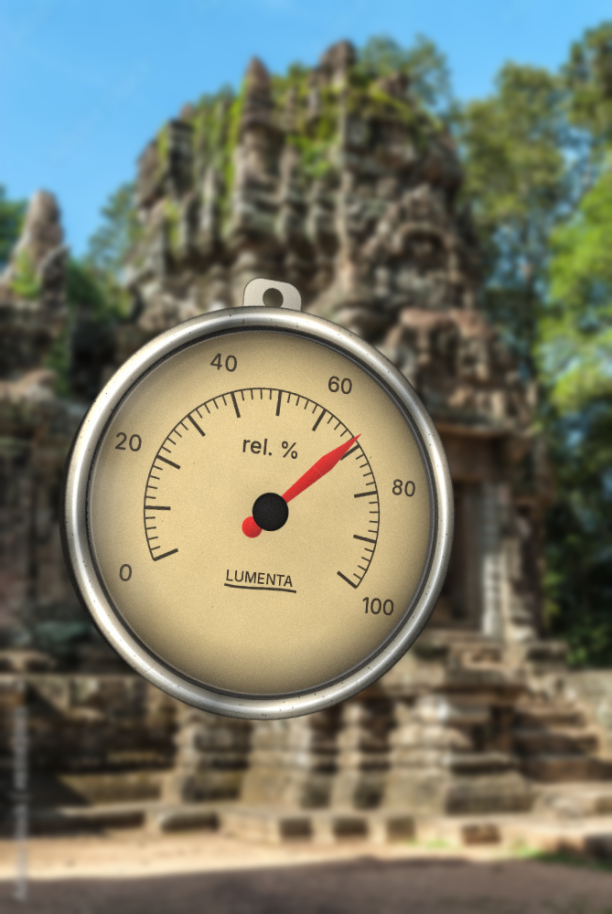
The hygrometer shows 68 (%)
